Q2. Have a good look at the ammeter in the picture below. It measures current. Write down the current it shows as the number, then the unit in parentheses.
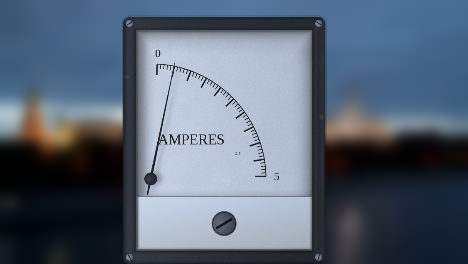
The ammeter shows 0.5 (A)
